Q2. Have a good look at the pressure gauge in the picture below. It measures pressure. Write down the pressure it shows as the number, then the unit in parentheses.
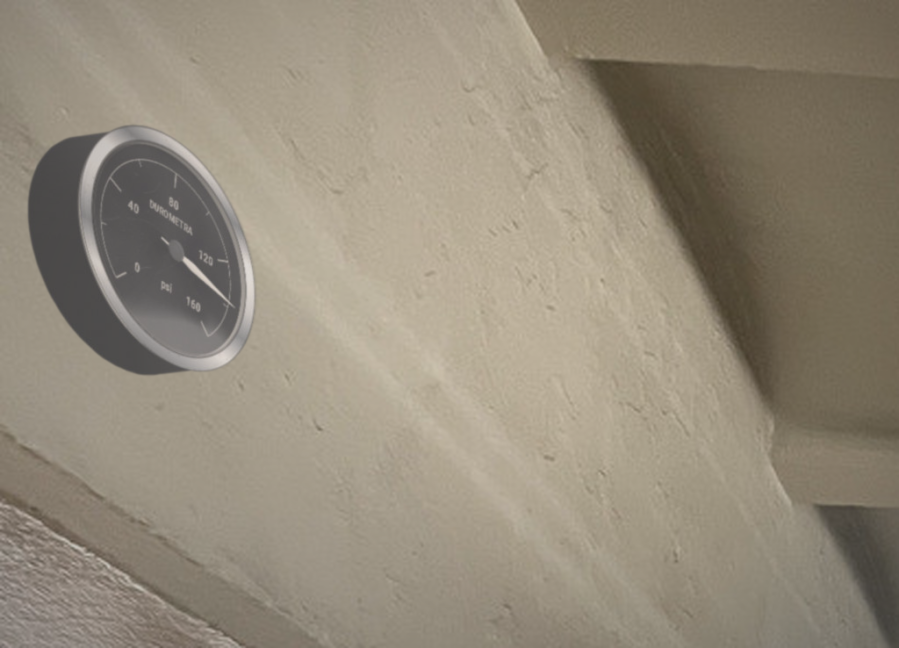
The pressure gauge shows 140 (psi)
